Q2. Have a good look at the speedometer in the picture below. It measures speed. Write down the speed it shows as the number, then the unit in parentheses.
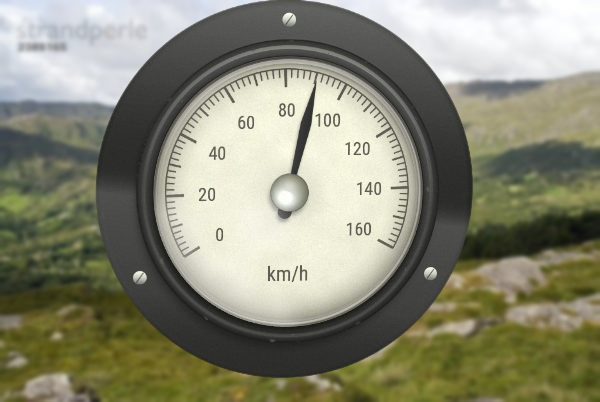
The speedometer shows 90 (km/h)
